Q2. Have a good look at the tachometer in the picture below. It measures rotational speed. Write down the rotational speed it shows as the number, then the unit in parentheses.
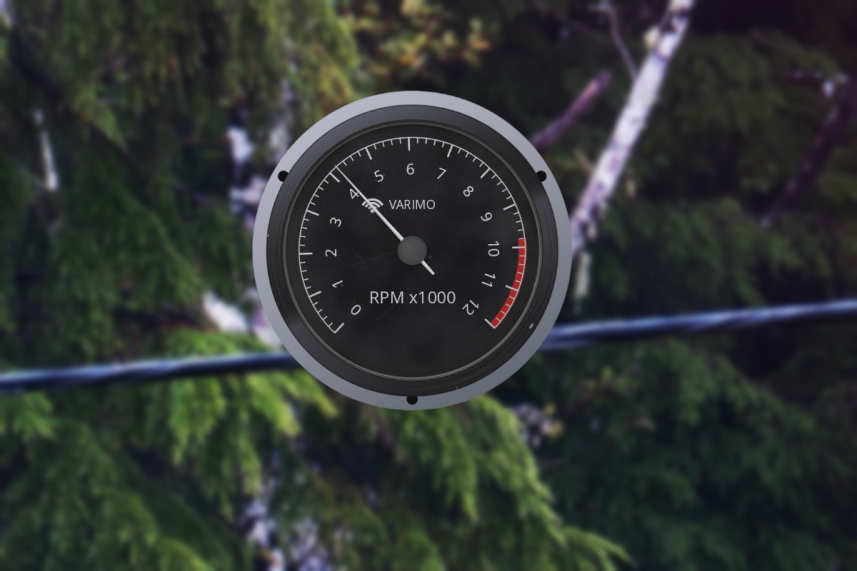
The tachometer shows 4200 (rpm)
